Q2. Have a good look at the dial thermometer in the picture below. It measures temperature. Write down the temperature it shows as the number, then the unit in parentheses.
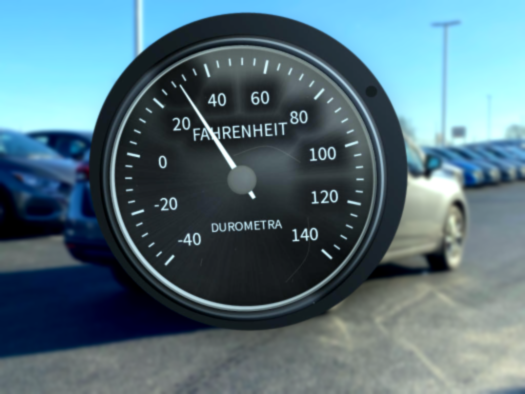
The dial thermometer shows 30 (°F)
